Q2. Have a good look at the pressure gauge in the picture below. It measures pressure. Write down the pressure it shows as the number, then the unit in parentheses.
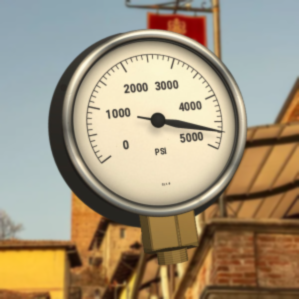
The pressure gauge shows 4700 (psi)
